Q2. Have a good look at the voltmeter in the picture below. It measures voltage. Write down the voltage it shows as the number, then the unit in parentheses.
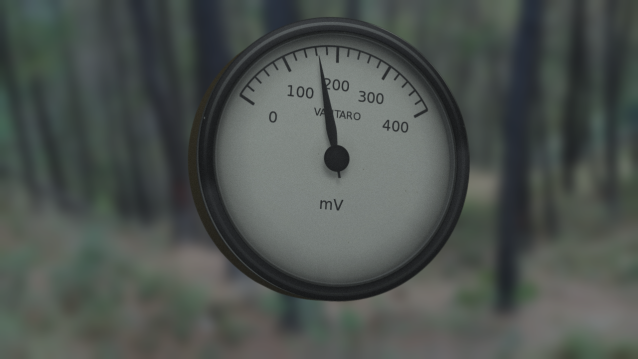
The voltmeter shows 160 (mV)
